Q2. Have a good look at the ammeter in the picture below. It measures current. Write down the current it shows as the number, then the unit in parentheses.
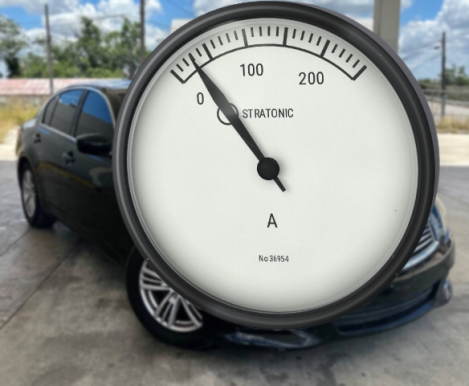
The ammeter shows 30 (A)
